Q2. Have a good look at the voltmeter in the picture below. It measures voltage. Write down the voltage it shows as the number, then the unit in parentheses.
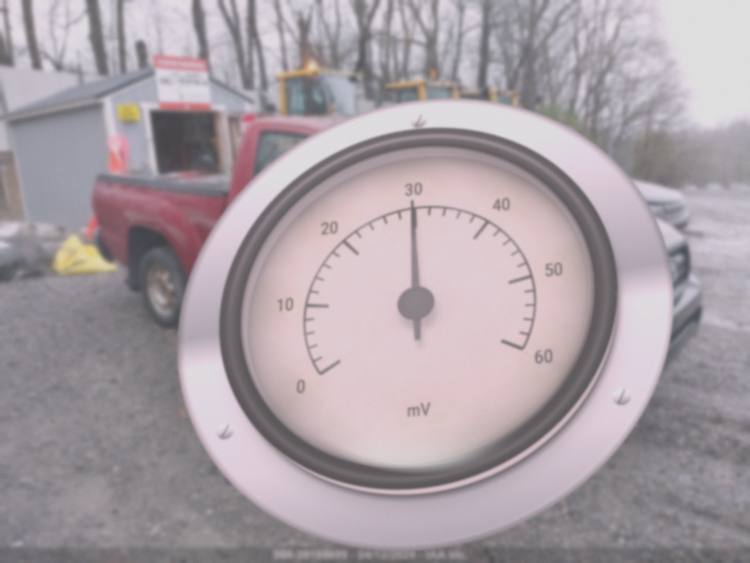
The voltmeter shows 30 (mV)
